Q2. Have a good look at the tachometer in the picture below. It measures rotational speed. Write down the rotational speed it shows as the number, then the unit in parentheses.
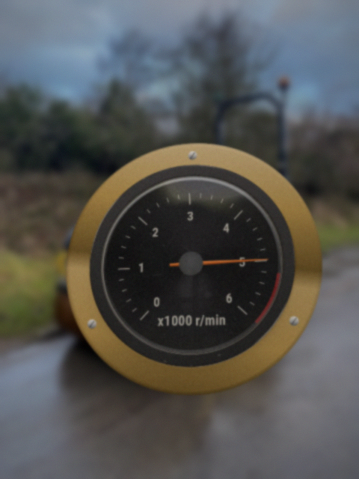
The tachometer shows 5000 (rpm)
